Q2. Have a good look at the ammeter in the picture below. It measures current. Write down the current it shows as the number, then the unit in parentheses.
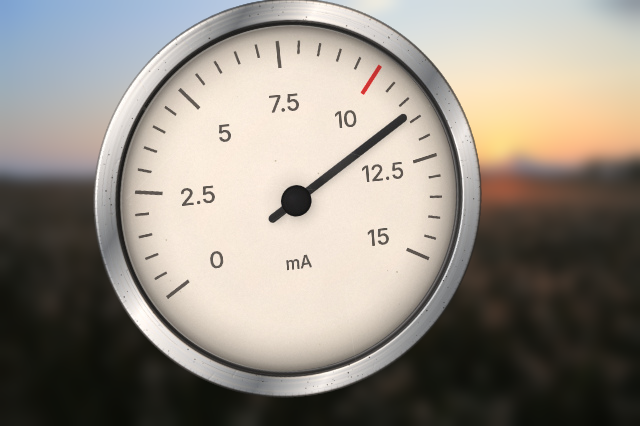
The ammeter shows 11.25 (mA)
